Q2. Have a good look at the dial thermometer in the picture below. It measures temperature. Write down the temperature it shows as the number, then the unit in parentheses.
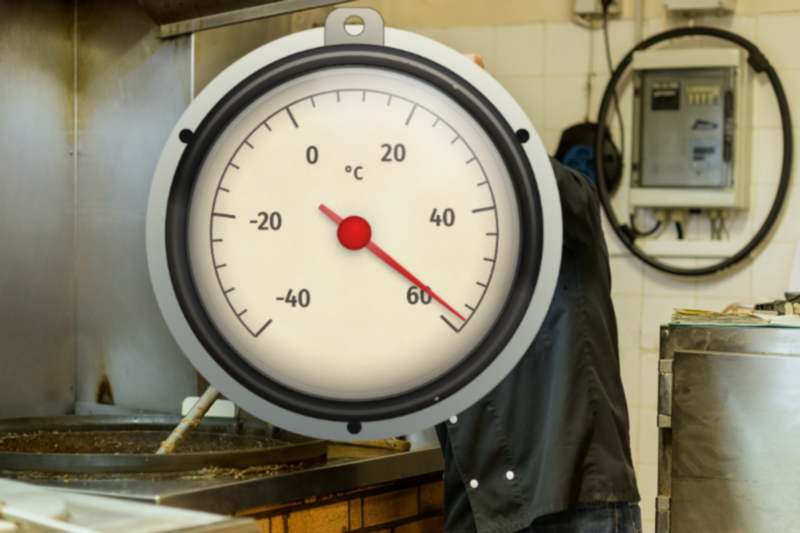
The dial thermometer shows 58 (°C)
